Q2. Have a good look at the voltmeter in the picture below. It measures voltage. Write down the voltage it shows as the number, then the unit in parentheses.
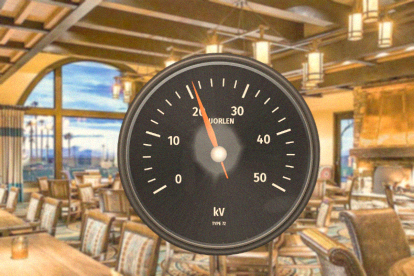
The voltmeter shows 21 (kV)
